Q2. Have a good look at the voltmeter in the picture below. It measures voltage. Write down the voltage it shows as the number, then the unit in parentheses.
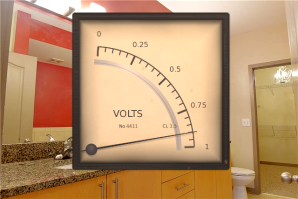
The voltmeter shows 0.9 (V)
